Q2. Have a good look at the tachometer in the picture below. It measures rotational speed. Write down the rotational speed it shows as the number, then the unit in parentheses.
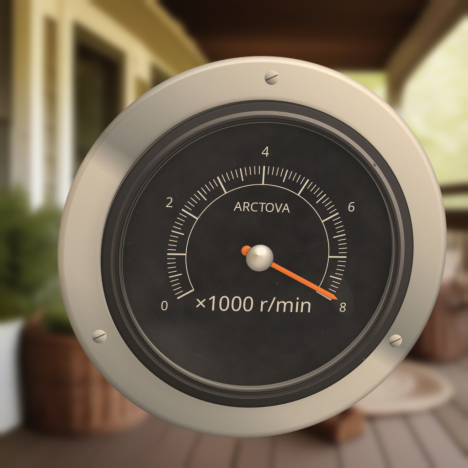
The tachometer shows 7900 (rpm)
